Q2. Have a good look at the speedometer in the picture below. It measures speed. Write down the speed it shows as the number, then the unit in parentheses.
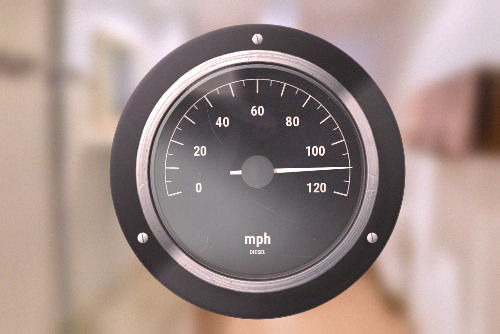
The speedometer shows 110 (mph)
